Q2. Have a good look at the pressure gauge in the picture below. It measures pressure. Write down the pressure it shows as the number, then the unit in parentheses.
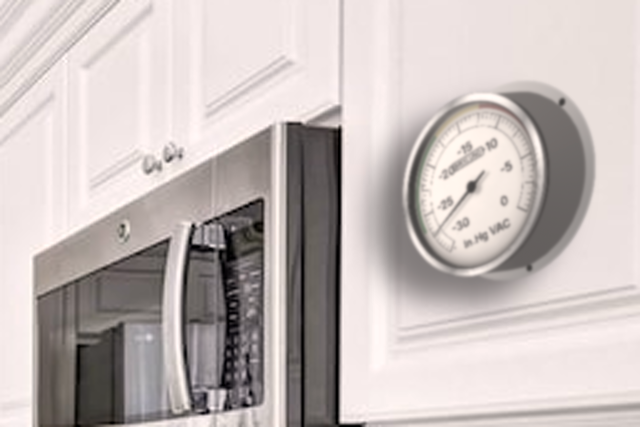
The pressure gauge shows -27.5 (inHg)
